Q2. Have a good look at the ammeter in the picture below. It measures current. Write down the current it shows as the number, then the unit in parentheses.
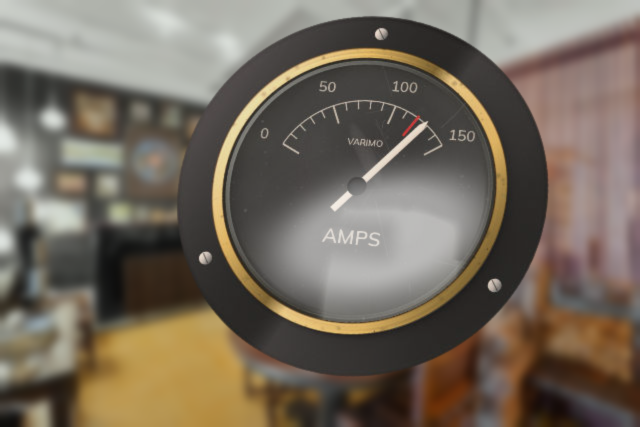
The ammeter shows 130 (A)
